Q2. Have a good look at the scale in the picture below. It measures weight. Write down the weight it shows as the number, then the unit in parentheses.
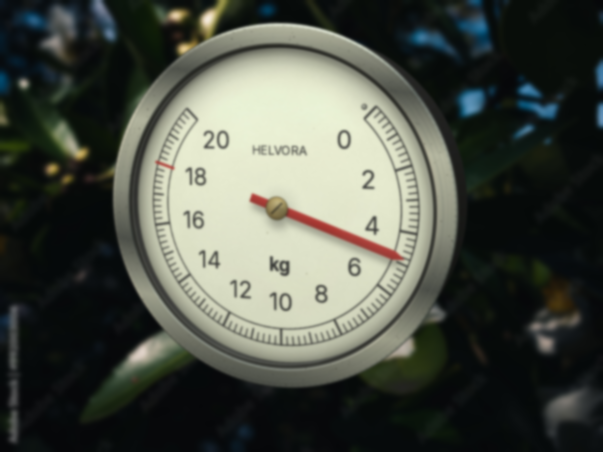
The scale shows 4.8 (kg)
